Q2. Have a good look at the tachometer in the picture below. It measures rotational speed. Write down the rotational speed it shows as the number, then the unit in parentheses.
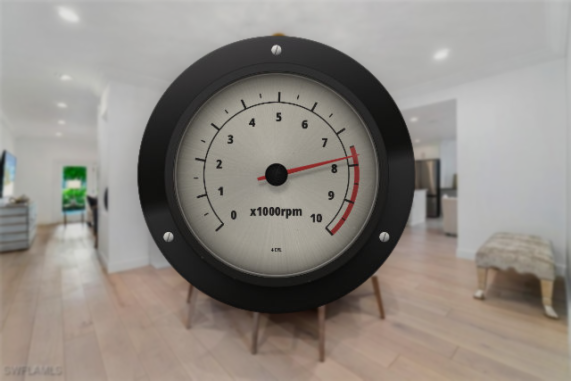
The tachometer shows 7750 (rpm)
